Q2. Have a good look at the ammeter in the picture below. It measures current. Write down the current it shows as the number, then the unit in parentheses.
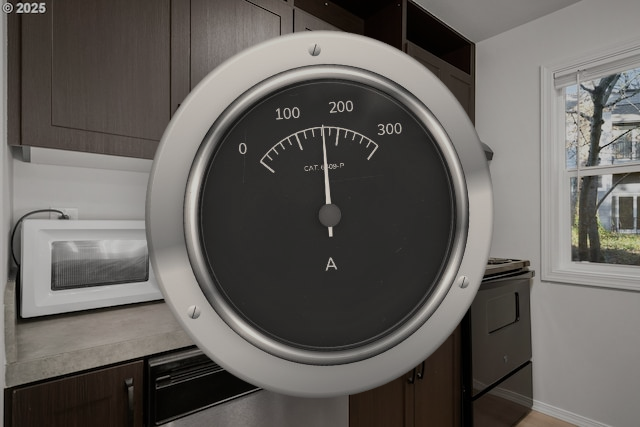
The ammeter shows 160 (A)
